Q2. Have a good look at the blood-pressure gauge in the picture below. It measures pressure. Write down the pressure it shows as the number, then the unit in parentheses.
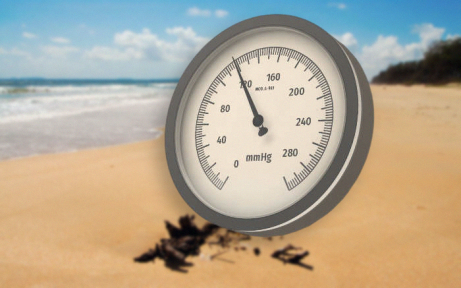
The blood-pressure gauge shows 120 (mmHg)
